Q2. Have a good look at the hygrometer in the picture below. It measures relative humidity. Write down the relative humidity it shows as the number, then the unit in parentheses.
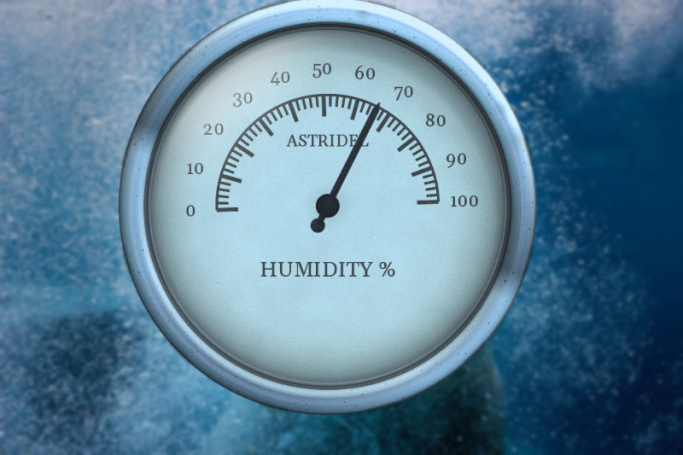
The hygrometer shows 66 (%)
